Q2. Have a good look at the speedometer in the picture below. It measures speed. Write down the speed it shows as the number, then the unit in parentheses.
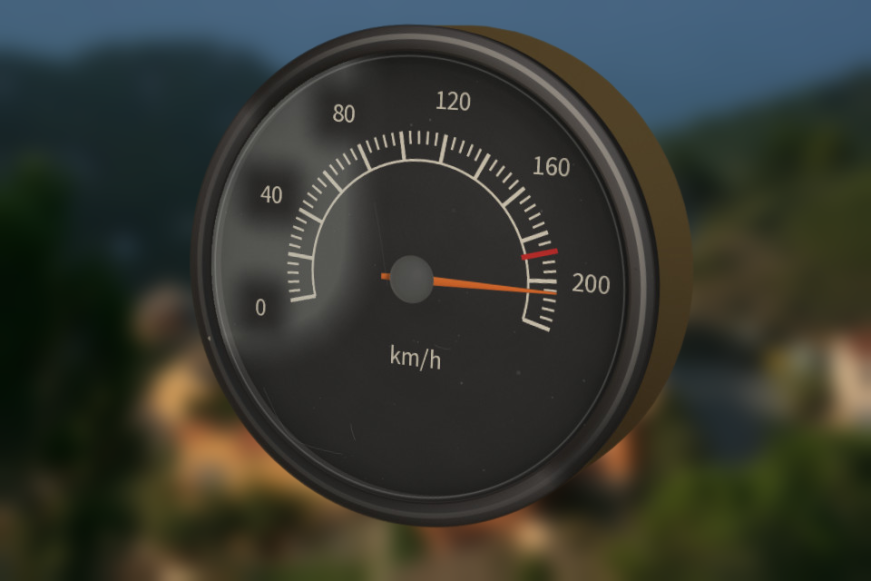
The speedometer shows 204 (km/h)
